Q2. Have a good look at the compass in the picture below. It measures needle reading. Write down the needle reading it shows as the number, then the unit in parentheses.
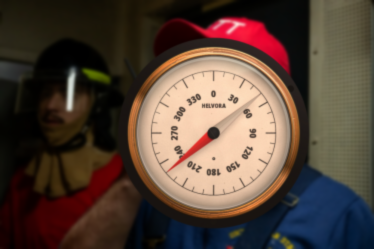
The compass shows 230 (°)
